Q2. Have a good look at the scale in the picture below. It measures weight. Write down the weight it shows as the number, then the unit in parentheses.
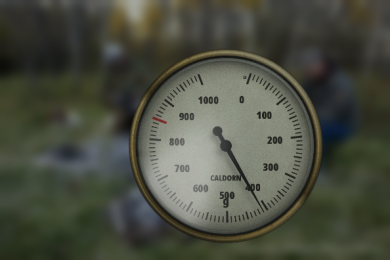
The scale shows 410 (g)
